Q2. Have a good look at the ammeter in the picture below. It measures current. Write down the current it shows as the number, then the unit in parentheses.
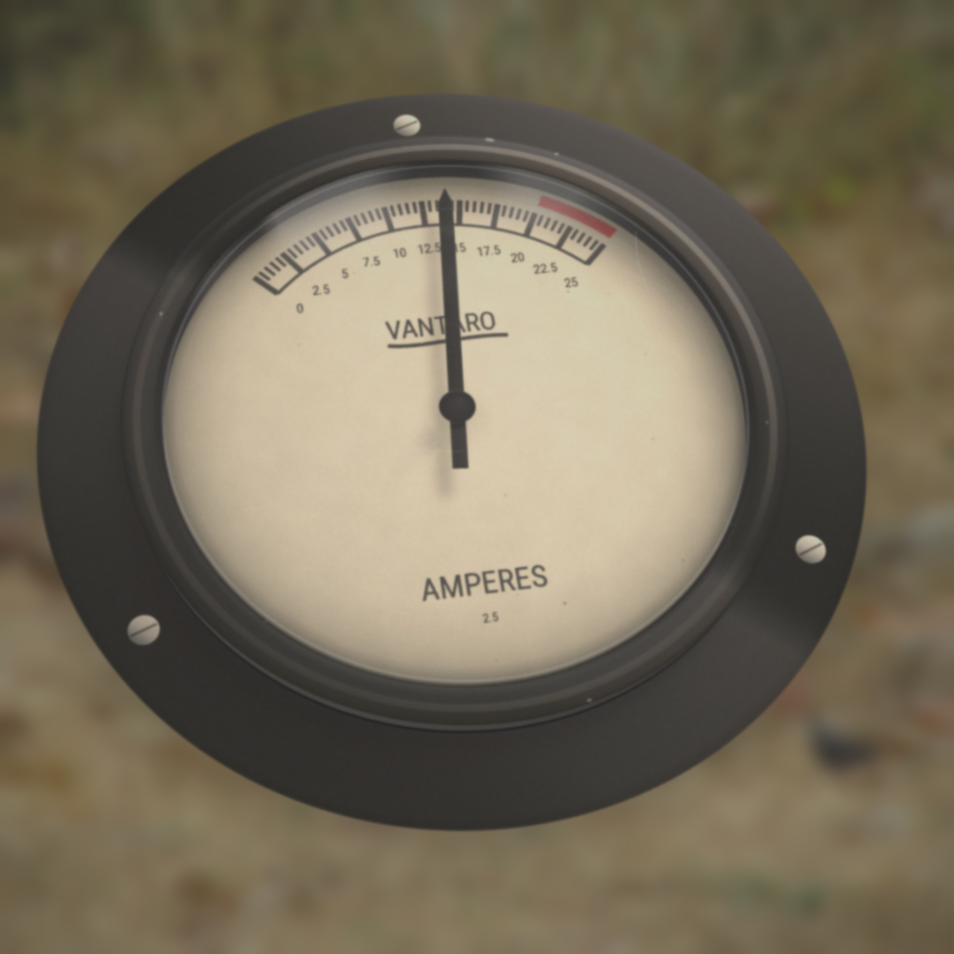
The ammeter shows 14 (A)
